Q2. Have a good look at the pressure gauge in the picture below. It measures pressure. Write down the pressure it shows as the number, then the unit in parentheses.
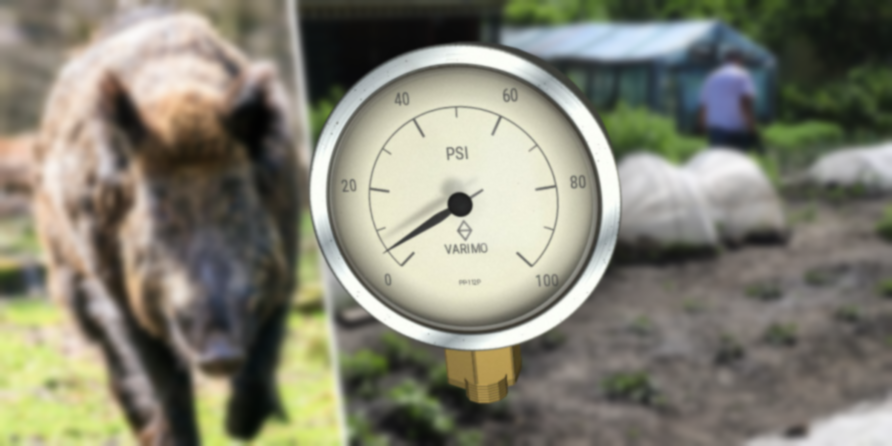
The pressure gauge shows 5 (psi)
